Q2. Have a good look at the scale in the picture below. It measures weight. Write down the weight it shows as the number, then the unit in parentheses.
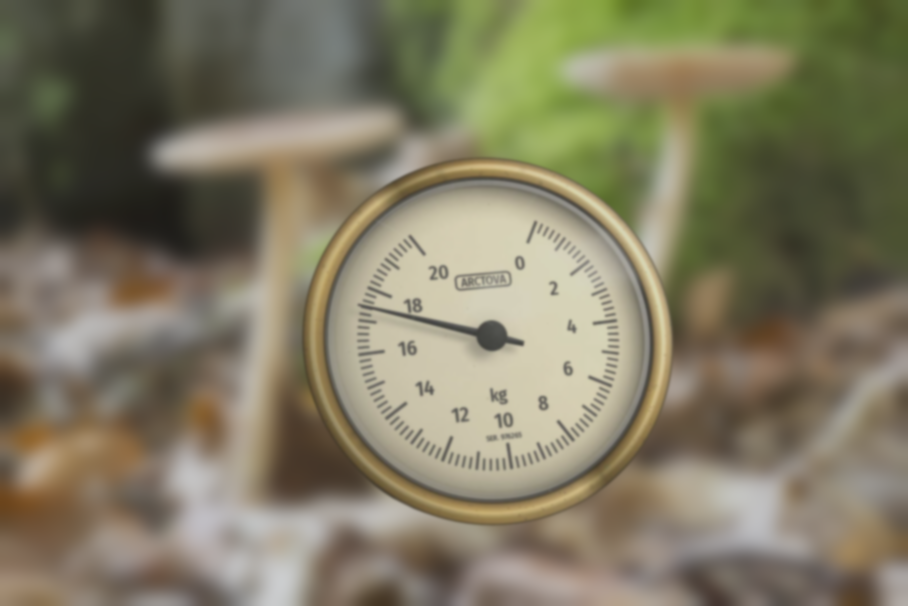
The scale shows 17.4 (kg)
